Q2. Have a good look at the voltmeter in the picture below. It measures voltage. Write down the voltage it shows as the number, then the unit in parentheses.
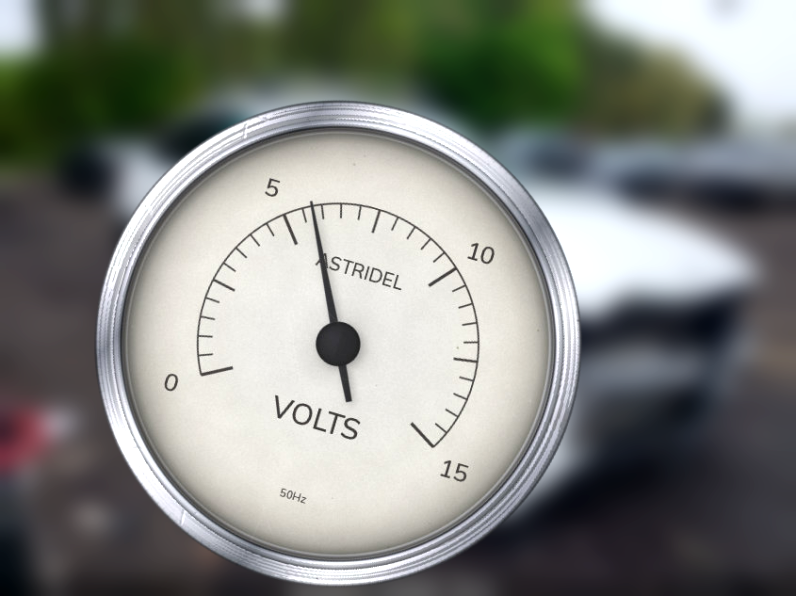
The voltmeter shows 5.75 (V)
